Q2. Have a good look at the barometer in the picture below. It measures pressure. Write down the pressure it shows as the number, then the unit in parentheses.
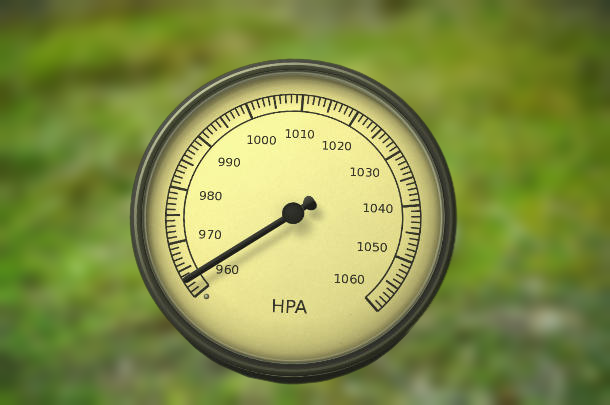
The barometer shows 963 (hPa)
